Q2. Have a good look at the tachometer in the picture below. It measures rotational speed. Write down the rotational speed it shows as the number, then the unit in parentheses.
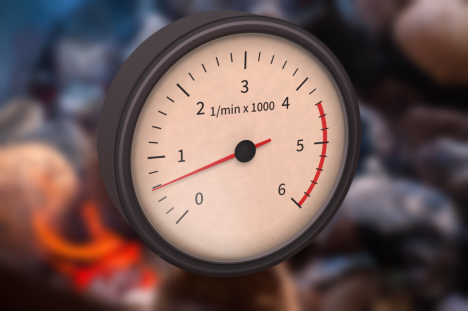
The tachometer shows 600 (rpm)
